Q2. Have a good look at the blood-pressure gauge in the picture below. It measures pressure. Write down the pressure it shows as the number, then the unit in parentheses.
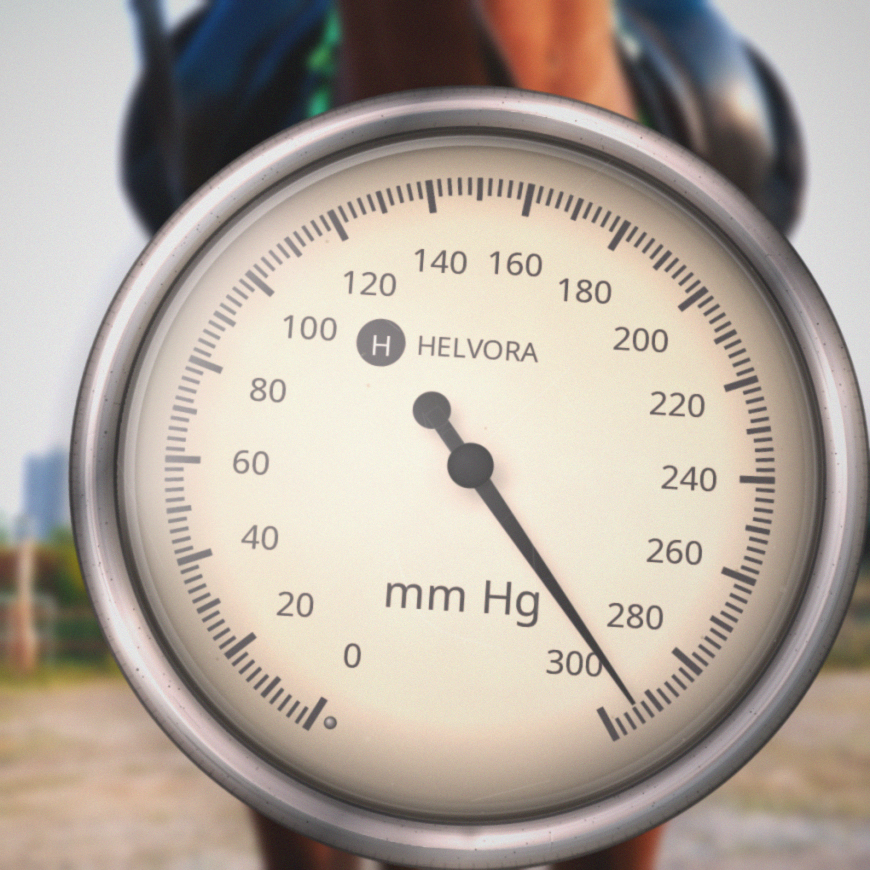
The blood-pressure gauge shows 294 (mmHg)
